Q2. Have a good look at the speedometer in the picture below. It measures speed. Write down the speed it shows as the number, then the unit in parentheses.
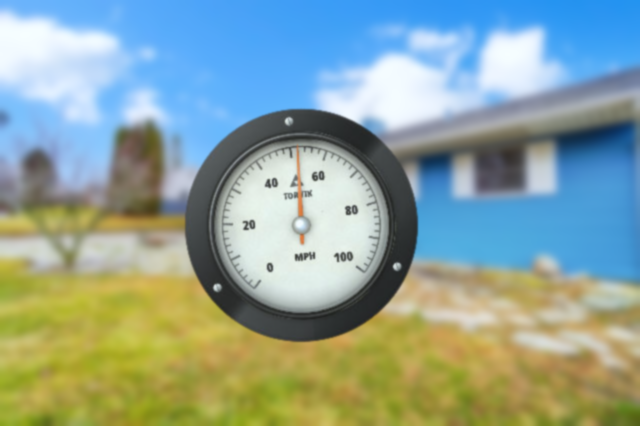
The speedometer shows 52 (mph)
